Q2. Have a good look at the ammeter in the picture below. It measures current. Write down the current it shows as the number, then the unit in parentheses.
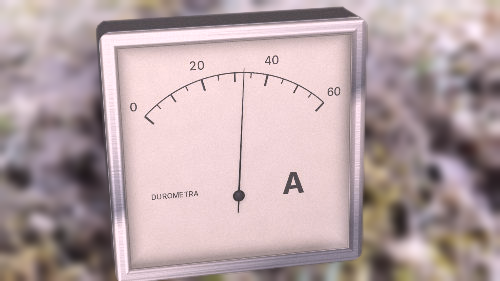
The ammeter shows 32.5 (A)
